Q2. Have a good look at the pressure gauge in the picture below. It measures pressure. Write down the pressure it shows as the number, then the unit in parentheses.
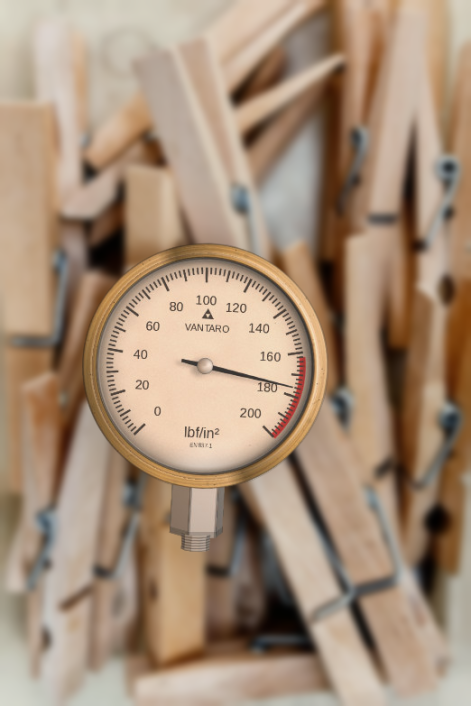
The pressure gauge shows 176 (psi)
